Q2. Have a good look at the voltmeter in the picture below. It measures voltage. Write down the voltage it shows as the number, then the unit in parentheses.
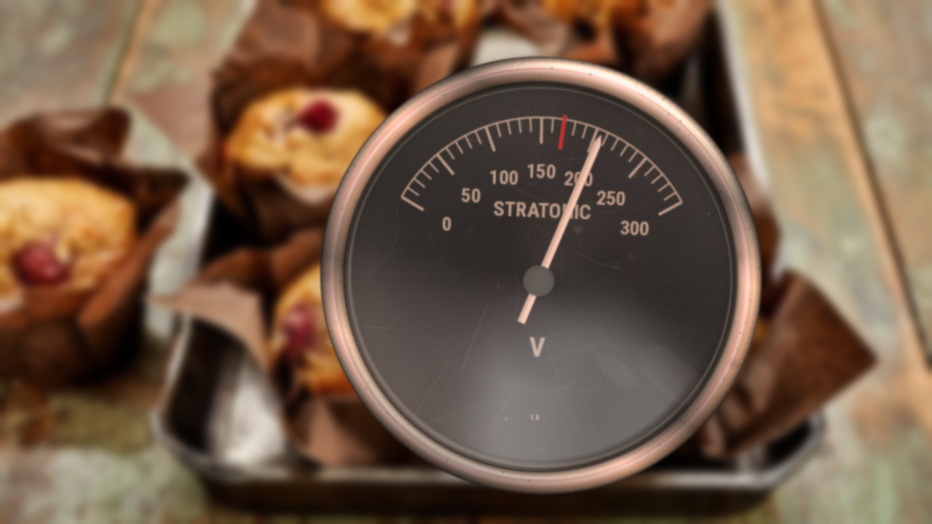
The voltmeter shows 205 (V)
